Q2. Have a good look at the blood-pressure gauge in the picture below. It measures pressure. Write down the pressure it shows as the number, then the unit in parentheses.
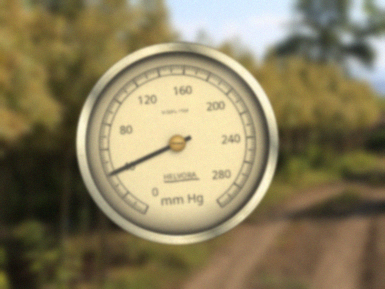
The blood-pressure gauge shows 40 (mmHg)
